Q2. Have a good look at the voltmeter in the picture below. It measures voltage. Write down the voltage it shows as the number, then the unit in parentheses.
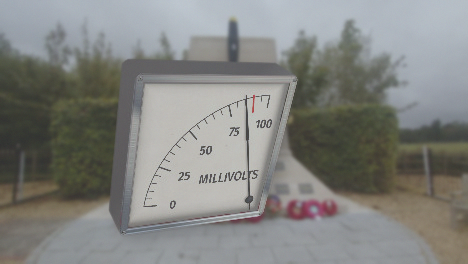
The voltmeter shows 85 (mV)
